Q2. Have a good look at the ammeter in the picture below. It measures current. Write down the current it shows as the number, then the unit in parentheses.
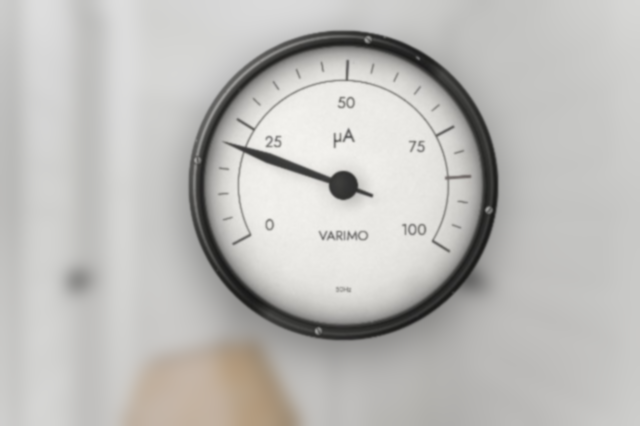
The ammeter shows 20 (µA)
